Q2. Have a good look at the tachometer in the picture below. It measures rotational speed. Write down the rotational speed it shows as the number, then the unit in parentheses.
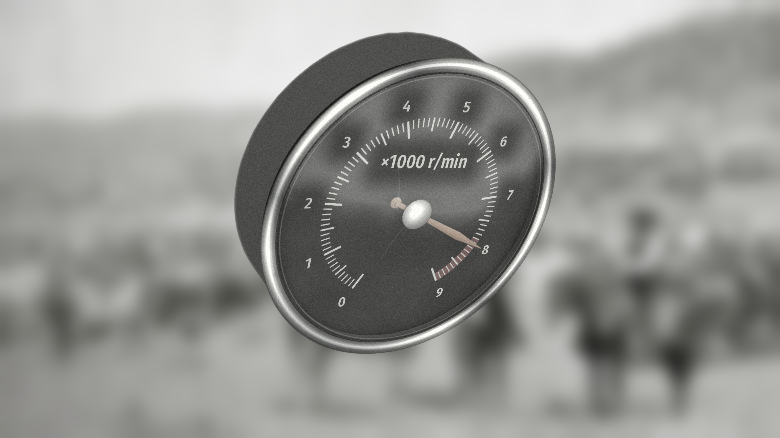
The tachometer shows 8000 (rpm)
